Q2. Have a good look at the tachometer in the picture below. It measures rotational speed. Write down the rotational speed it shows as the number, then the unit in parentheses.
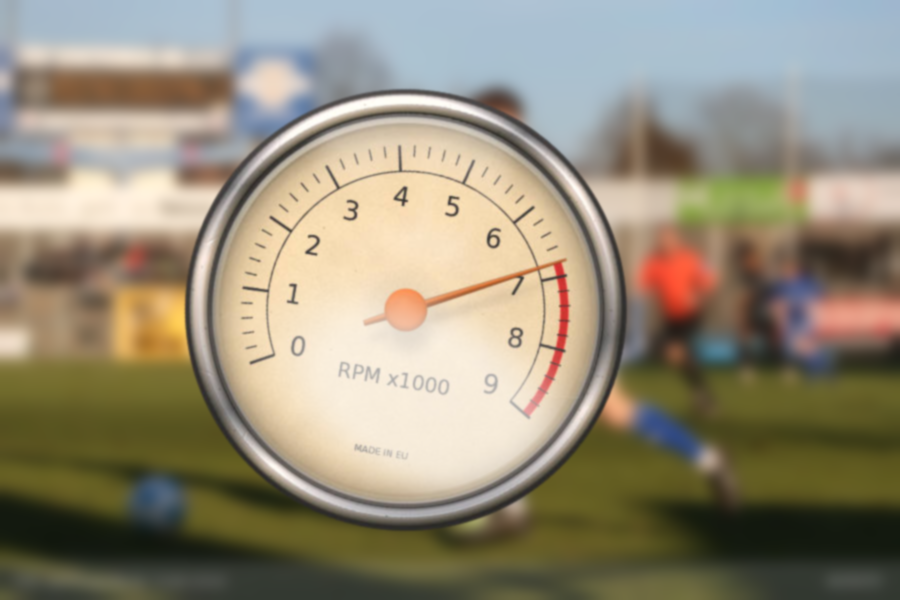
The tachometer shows 6800 (rpm)
